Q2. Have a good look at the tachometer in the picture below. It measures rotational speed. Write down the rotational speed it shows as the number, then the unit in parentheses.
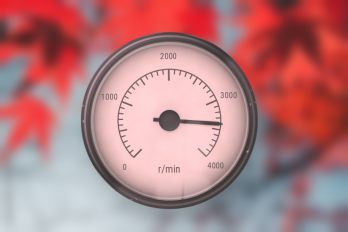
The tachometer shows 3400 (rpm)
